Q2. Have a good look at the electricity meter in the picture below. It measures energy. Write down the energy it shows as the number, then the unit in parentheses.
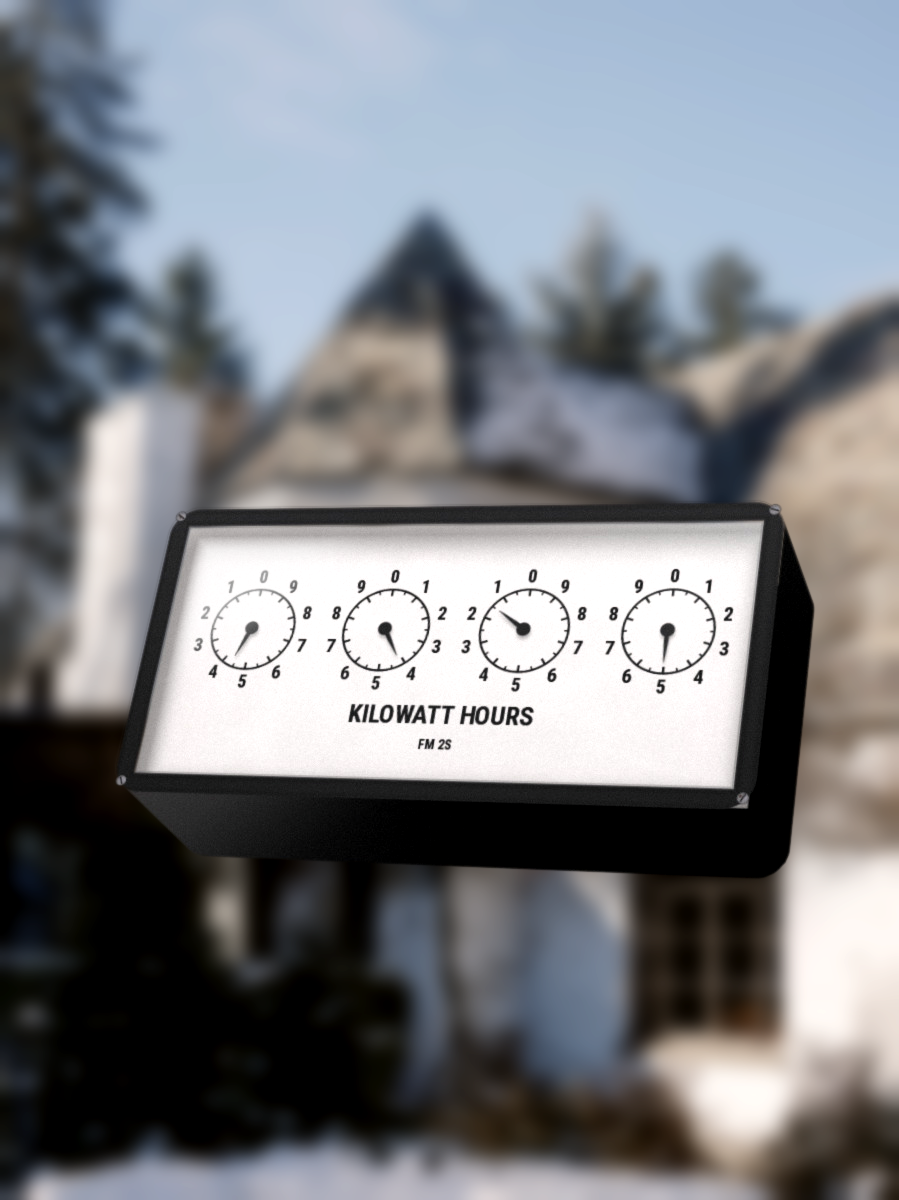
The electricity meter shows 4415 (kWh)
